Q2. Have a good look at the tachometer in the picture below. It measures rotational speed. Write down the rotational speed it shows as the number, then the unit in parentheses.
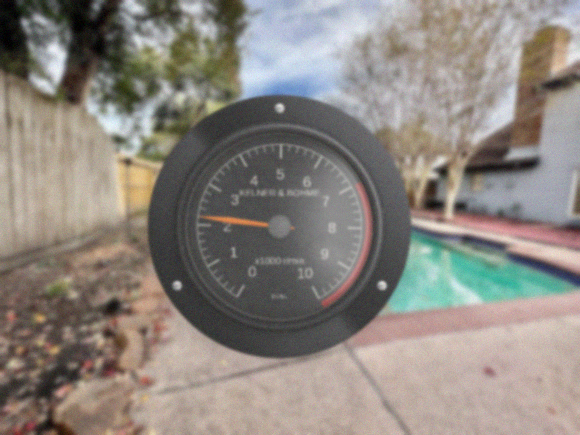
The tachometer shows 2200 (rpm)
